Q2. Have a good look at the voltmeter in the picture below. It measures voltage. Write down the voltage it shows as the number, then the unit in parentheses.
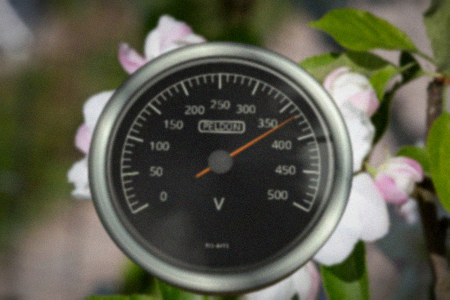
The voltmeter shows 370 (V)
